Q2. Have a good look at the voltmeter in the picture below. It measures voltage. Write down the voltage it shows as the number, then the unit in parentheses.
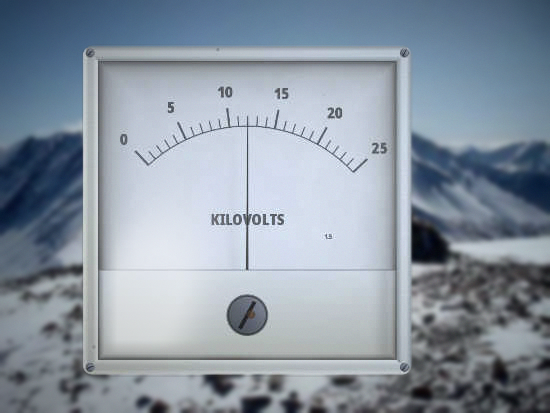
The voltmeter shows 12 (kV)
